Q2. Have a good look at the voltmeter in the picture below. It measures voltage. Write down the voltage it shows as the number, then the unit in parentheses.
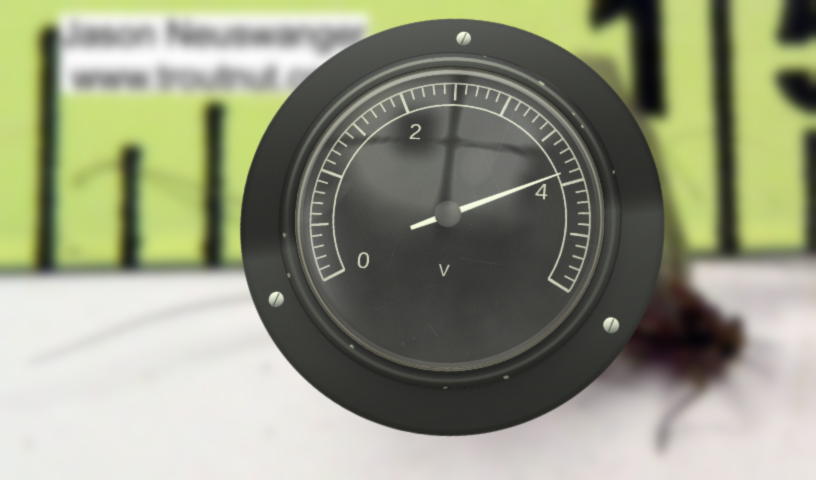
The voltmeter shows 3.9 (V)
